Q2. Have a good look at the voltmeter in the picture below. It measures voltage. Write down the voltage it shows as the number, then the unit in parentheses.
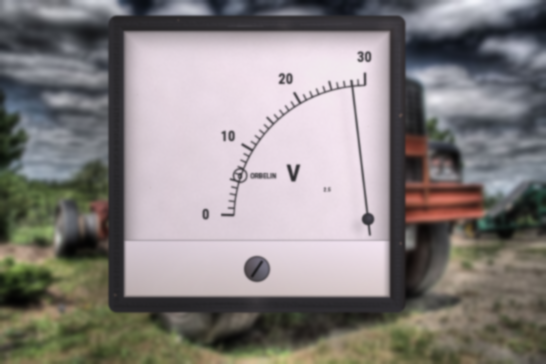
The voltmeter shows 28 (V)
